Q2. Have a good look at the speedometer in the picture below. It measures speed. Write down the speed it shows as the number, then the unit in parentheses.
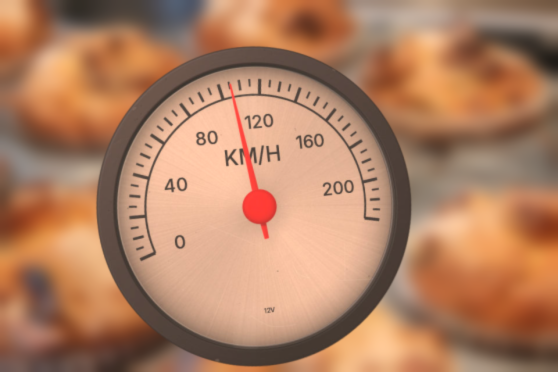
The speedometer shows 105 (km/h)
